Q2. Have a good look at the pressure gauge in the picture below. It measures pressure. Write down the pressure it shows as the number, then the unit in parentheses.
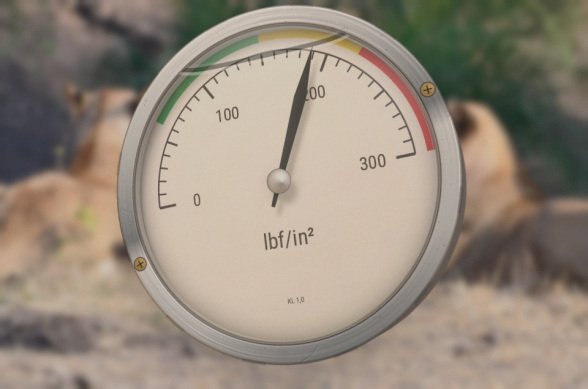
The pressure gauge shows 190 (psi)
